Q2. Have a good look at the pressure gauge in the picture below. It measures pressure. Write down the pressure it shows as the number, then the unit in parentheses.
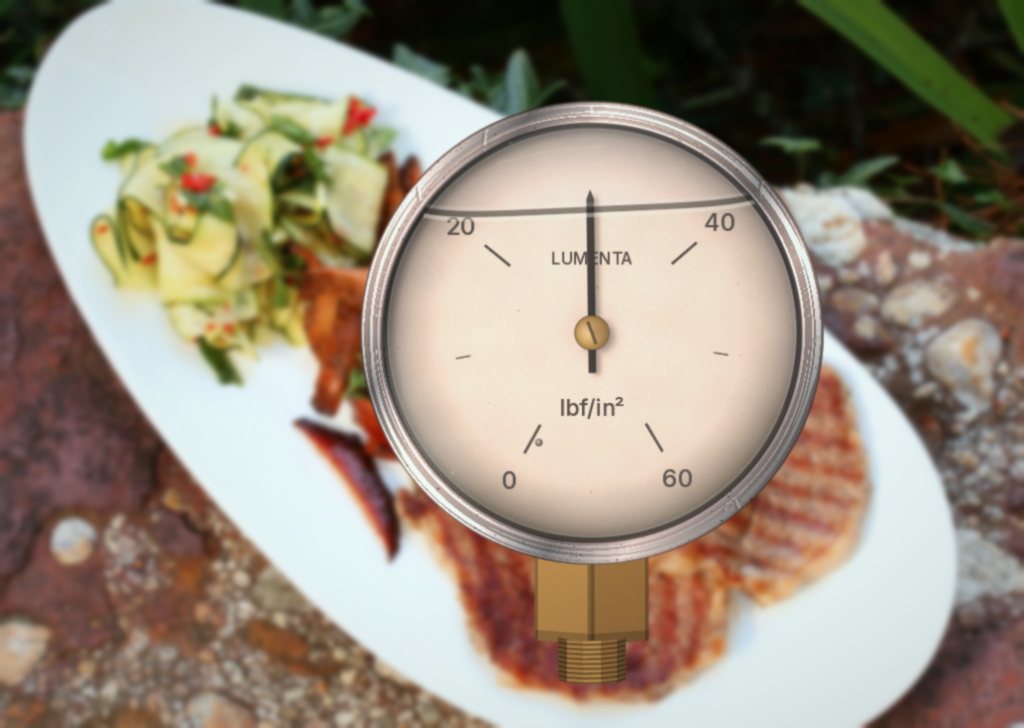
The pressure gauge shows 30 (psi)
